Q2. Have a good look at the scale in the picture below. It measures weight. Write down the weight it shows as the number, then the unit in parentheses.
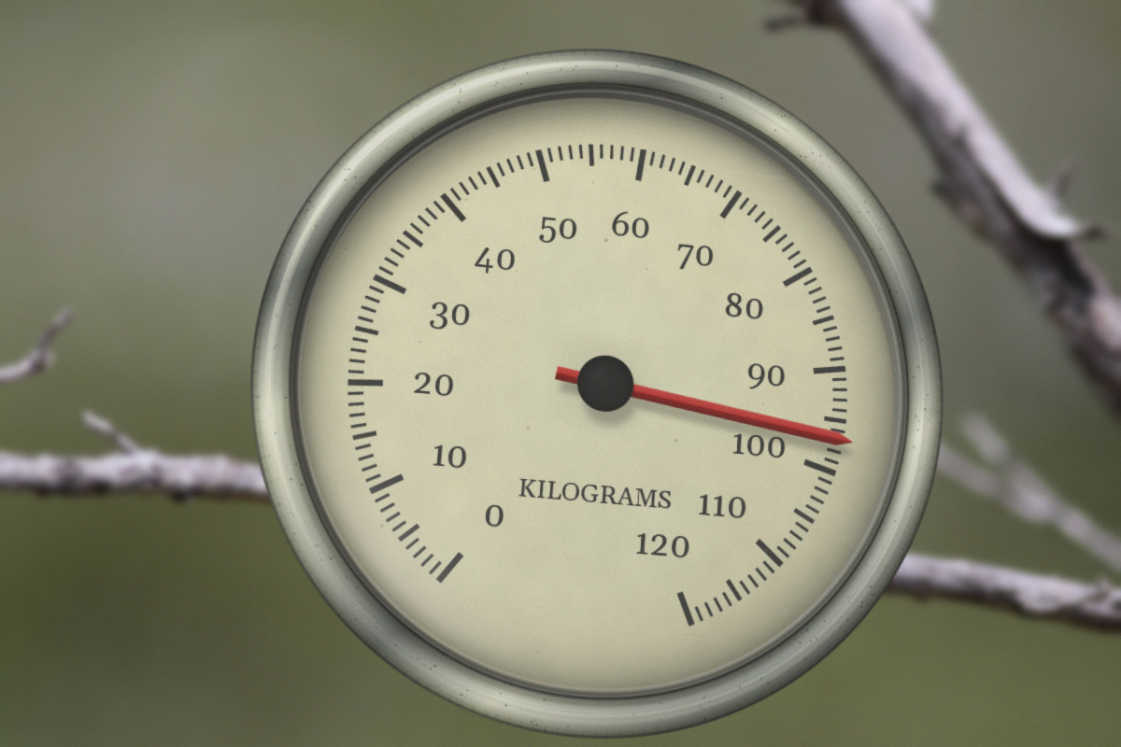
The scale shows 97 (kg)
